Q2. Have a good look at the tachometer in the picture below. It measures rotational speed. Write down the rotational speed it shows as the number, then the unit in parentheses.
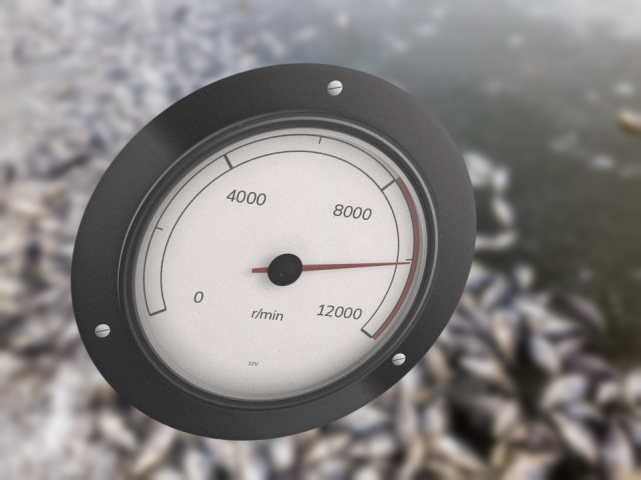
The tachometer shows 10000 (rpm)
